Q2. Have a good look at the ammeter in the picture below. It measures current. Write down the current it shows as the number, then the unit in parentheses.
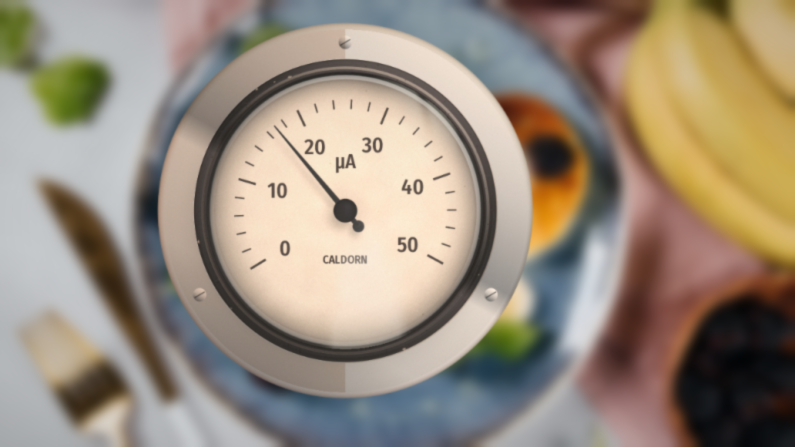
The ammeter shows 17 (µA)
